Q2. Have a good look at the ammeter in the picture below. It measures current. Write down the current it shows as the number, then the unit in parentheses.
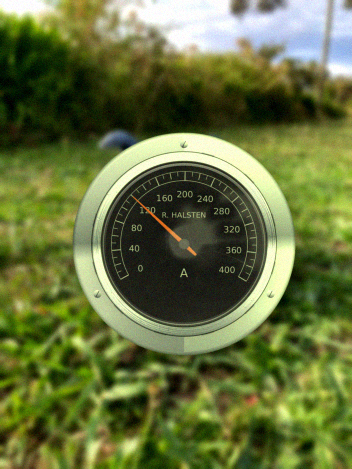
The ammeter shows 120 (A)
